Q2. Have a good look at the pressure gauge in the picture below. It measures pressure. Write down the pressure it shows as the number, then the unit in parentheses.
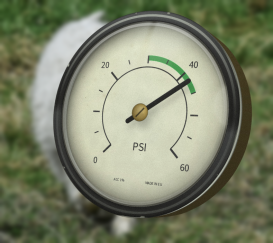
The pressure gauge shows 42.5 (psi)
